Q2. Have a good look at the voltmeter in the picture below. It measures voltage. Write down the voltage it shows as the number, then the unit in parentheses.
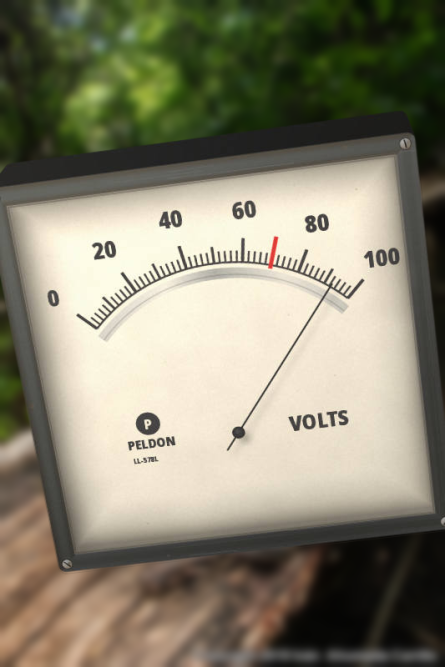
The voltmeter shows 92 (V)
